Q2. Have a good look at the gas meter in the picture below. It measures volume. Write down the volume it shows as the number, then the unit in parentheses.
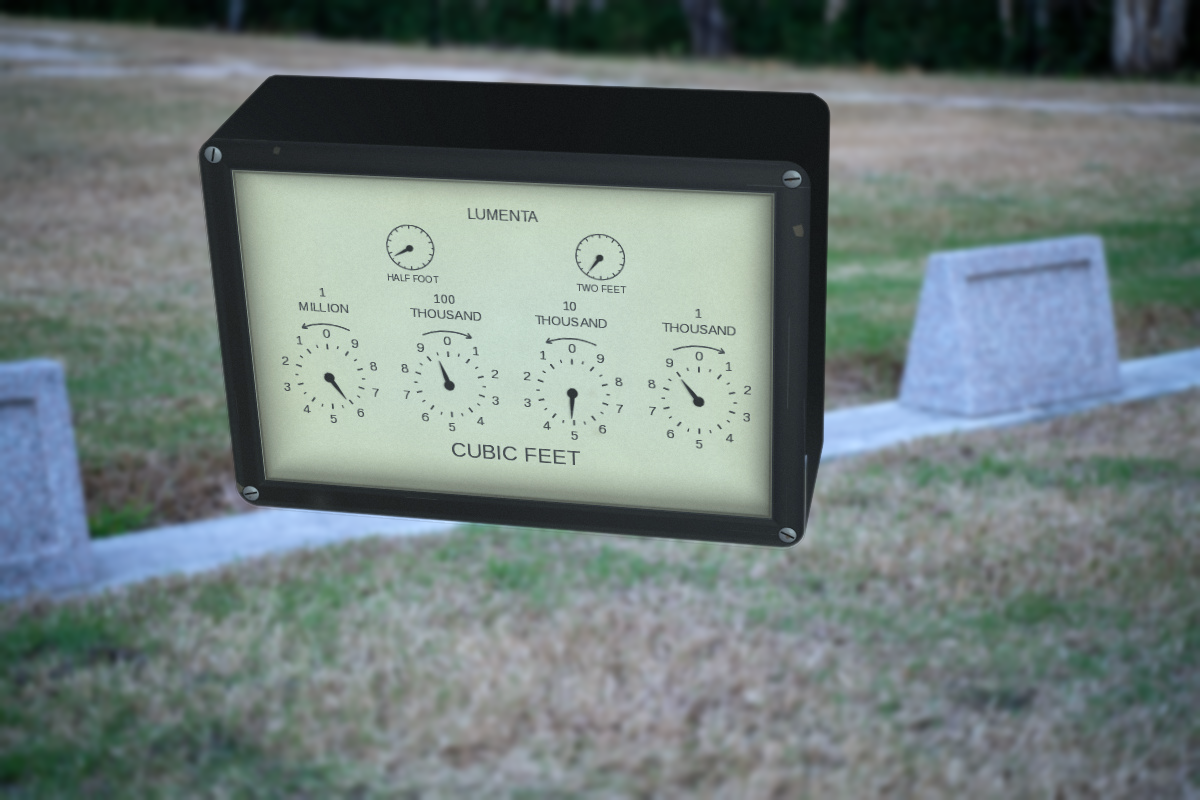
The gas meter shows 594900 (ft³)
